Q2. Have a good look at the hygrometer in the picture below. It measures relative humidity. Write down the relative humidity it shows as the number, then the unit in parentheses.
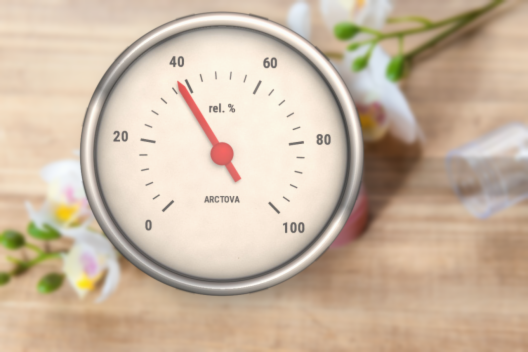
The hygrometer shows 38 (%)
